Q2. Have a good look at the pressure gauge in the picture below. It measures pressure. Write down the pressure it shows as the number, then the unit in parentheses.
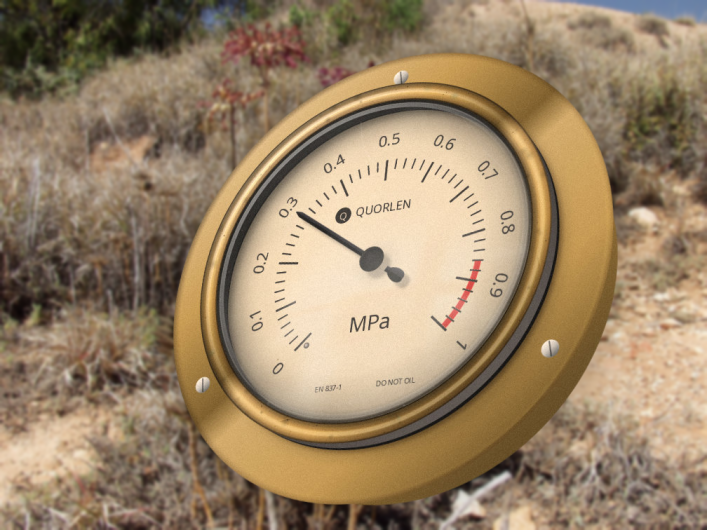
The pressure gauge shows 0.3 (MPa)
